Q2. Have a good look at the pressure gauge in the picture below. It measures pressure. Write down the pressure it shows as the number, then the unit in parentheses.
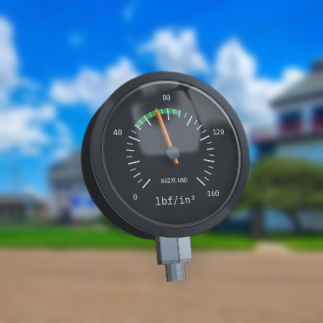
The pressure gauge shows 70 (psi)
